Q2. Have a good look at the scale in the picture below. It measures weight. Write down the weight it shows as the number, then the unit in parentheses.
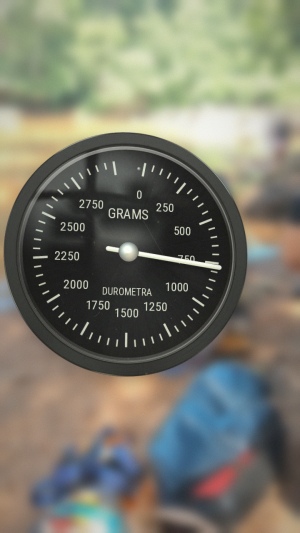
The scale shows 775 (g)
